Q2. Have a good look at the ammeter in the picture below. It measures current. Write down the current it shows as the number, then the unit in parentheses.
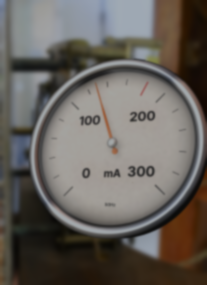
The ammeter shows 130 (mA)
